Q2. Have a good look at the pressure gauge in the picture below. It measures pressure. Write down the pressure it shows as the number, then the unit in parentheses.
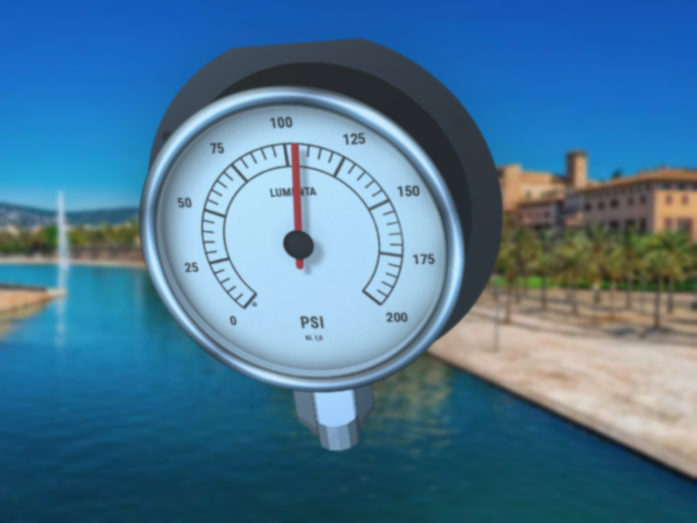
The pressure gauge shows 105 (psi)
